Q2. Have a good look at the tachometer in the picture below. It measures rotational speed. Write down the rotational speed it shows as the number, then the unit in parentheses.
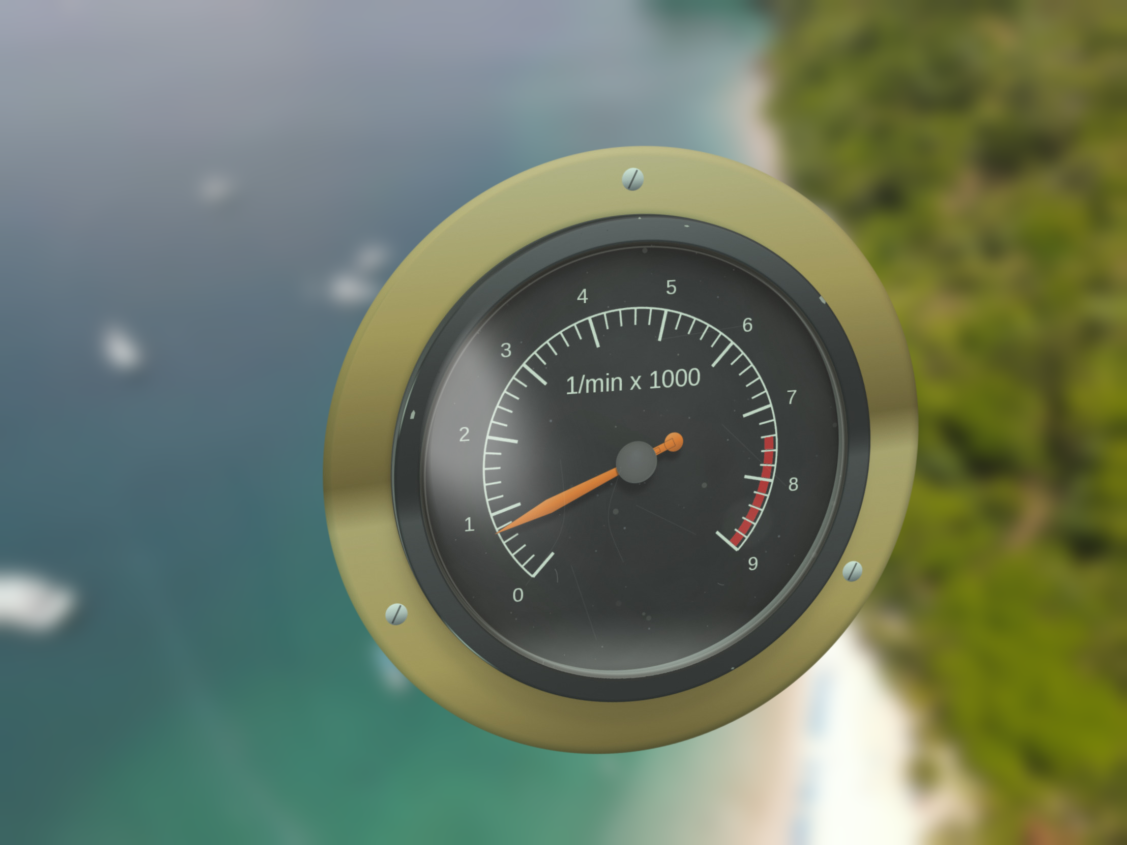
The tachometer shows 800 (rpm)
